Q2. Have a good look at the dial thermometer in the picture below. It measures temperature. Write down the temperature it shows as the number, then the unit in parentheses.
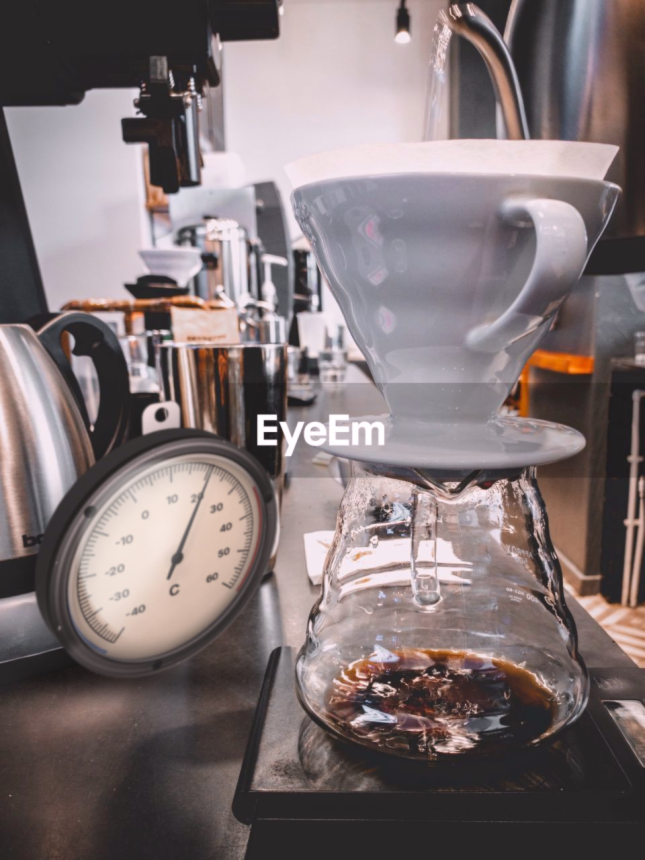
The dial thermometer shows 20 (°C)
